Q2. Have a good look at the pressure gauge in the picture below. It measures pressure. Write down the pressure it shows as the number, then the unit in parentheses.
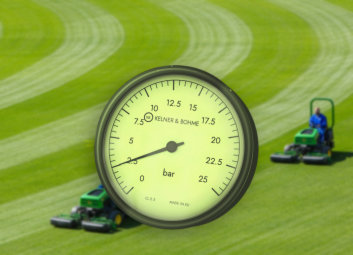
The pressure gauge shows 2.5 (bar)
